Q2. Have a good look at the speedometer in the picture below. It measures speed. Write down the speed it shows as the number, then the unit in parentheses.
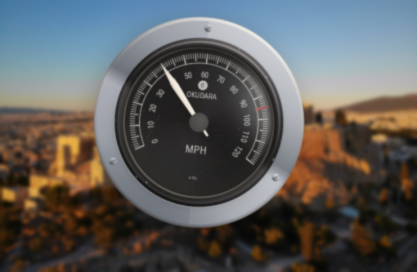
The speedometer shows 40 (mph)
